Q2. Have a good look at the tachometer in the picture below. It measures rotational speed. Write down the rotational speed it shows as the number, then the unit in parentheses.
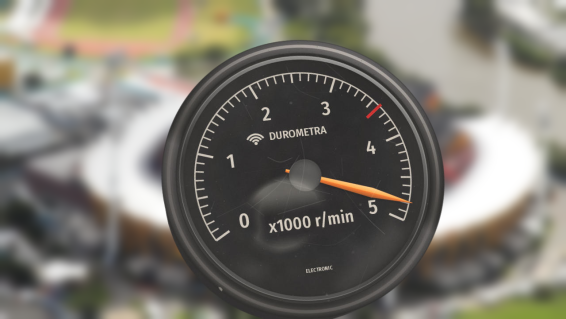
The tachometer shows 4800 (rpm)
